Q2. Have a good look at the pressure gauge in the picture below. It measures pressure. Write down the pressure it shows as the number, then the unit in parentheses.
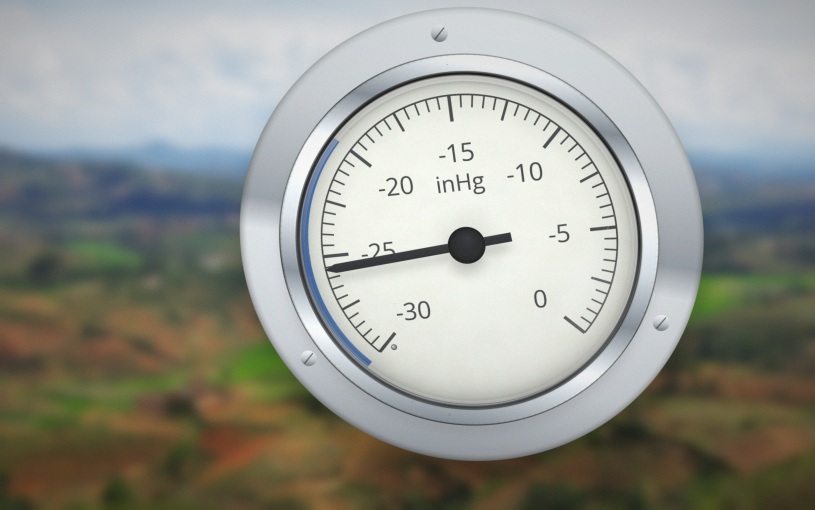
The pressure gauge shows -25.5 (inHg)
